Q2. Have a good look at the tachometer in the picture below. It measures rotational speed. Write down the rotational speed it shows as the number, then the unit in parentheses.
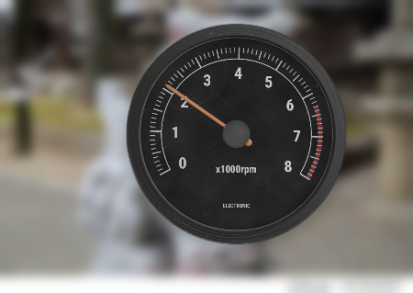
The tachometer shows 2100 (rpm)
